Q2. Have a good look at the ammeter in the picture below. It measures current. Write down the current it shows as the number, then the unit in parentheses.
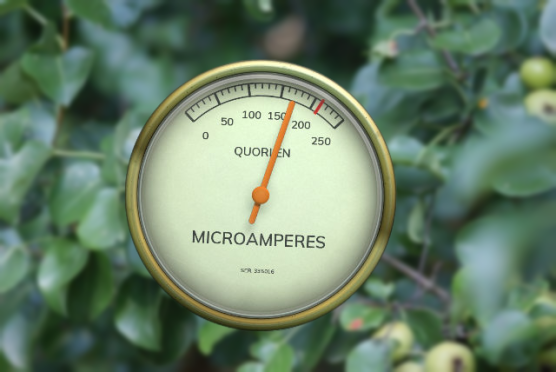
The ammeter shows 170 (µA)
